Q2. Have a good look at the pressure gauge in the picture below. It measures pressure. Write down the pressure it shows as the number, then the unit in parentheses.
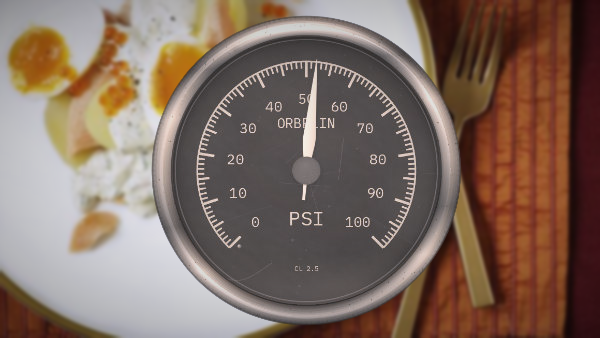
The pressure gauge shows 52 (psi)
